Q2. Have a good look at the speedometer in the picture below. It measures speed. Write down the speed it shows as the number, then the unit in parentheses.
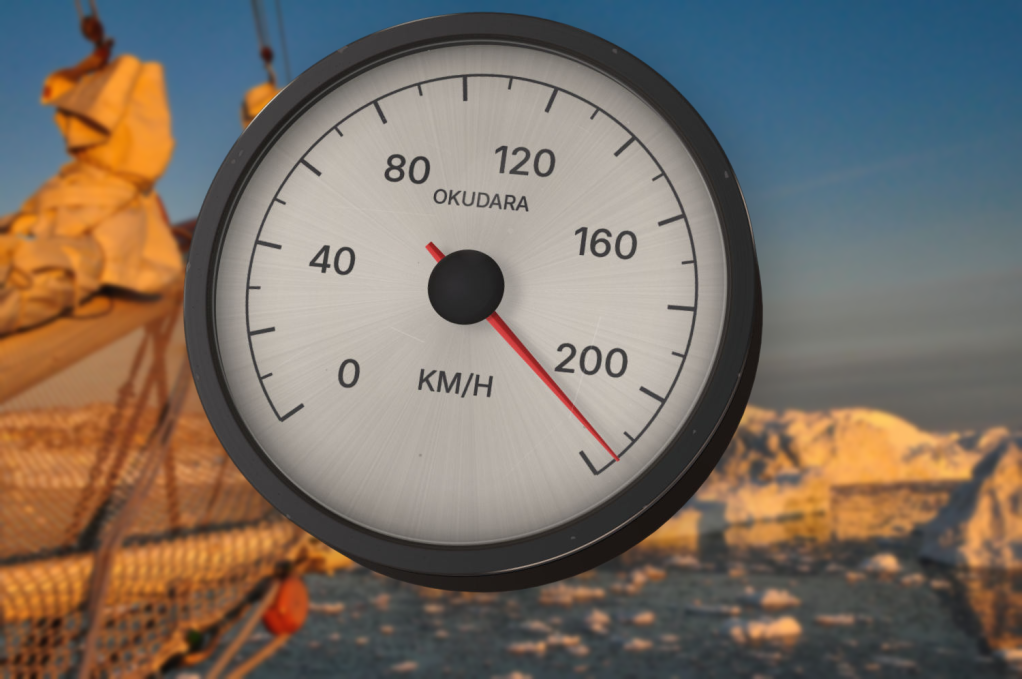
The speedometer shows 215 (km/h)
